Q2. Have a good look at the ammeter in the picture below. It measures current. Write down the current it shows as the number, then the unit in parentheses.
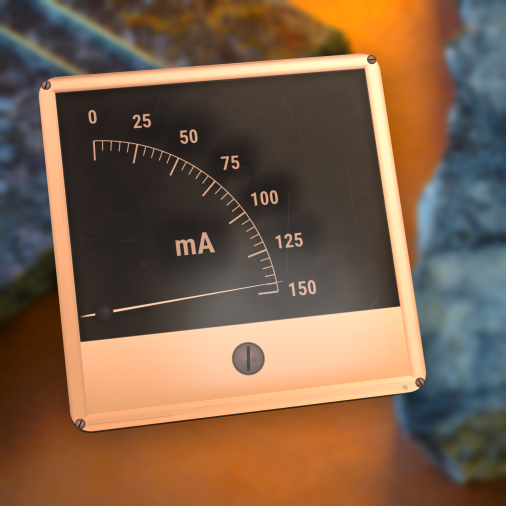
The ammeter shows 145 (mA)
